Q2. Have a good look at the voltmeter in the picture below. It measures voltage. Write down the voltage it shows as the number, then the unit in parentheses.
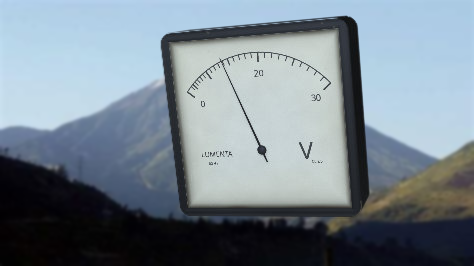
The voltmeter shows 14 (V)
